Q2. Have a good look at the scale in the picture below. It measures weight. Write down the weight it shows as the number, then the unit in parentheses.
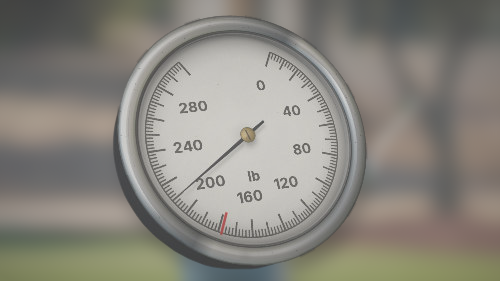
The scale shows 210 (lb)
